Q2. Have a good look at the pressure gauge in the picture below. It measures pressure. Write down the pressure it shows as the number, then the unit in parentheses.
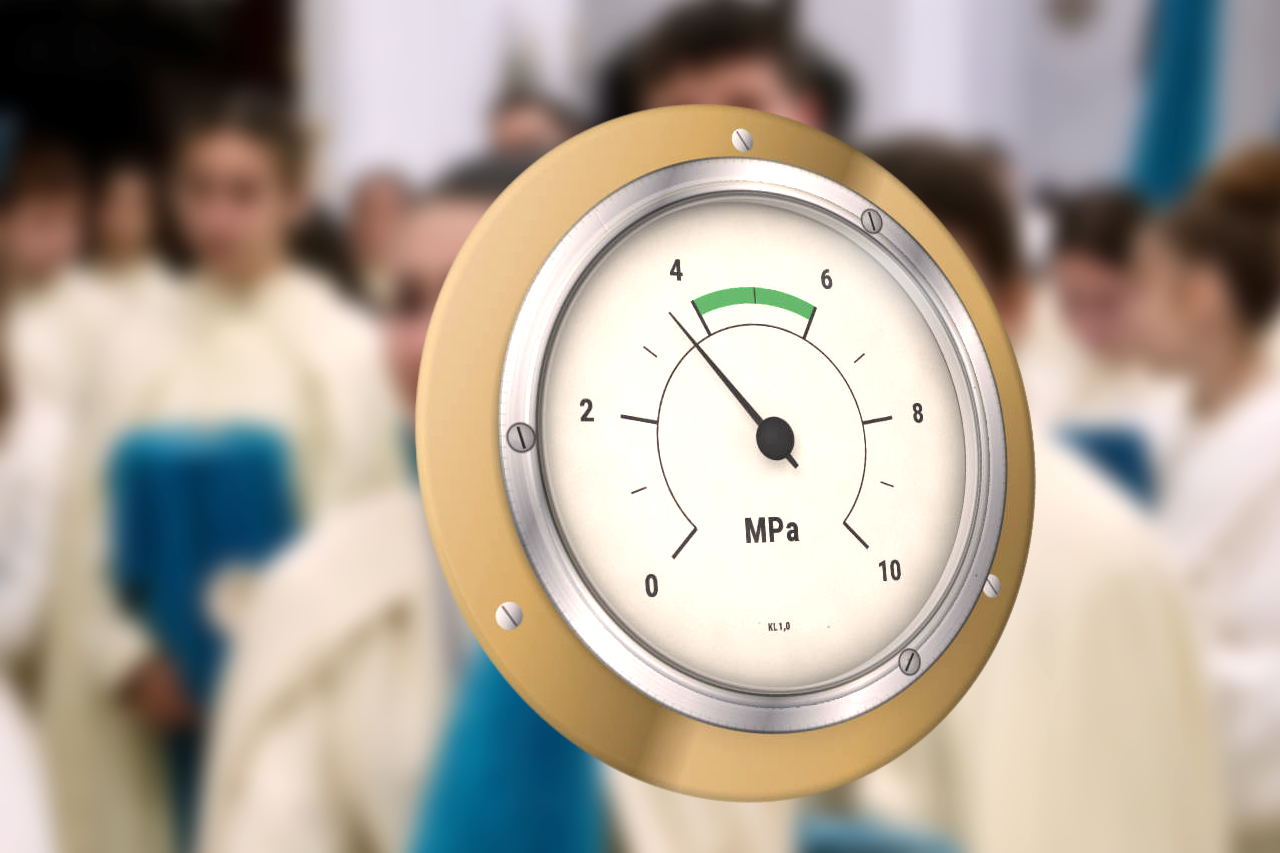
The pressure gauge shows 3.5 (MPa)
